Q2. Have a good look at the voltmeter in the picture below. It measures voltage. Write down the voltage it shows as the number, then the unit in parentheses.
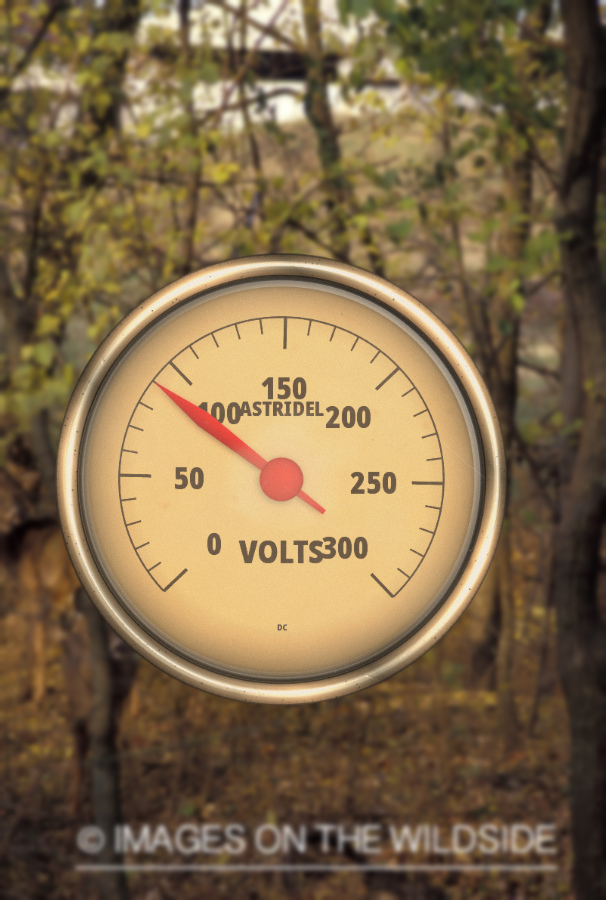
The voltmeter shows 90 (V)
